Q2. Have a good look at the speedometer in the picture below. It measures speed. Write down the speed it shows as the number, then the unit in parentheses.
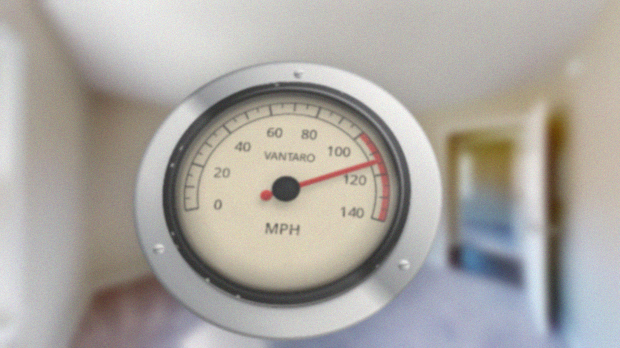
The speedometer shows 115 (mph)
